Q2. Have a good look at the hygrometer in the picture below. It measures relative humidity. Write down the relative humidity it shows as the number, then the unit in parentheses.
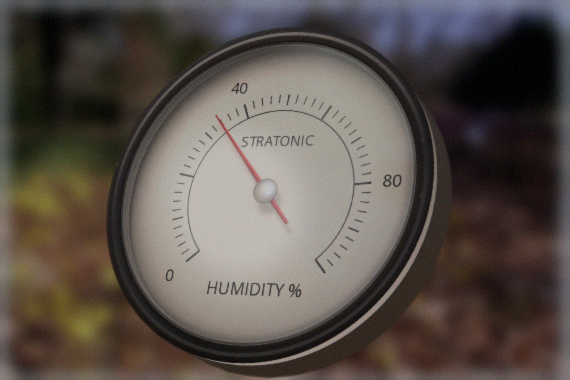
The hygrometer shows 34 (%)
